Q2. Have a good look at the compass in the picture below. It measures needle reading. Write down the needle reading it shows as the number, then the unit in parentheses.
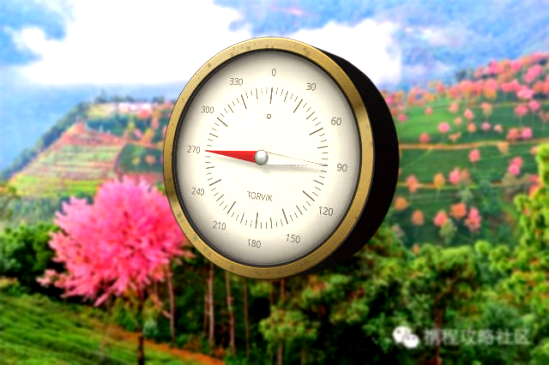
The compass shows 270 (°)
